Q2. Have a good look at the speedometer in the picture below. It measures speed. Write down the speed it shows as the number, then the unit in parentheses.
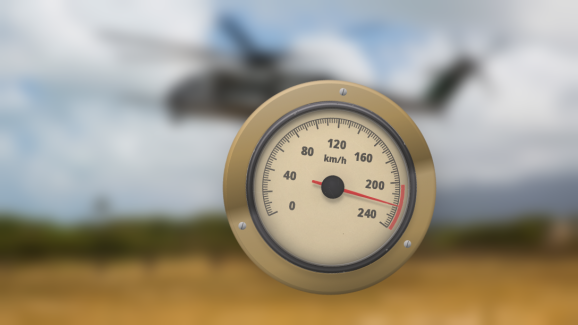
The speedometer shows 220 (km/h)
